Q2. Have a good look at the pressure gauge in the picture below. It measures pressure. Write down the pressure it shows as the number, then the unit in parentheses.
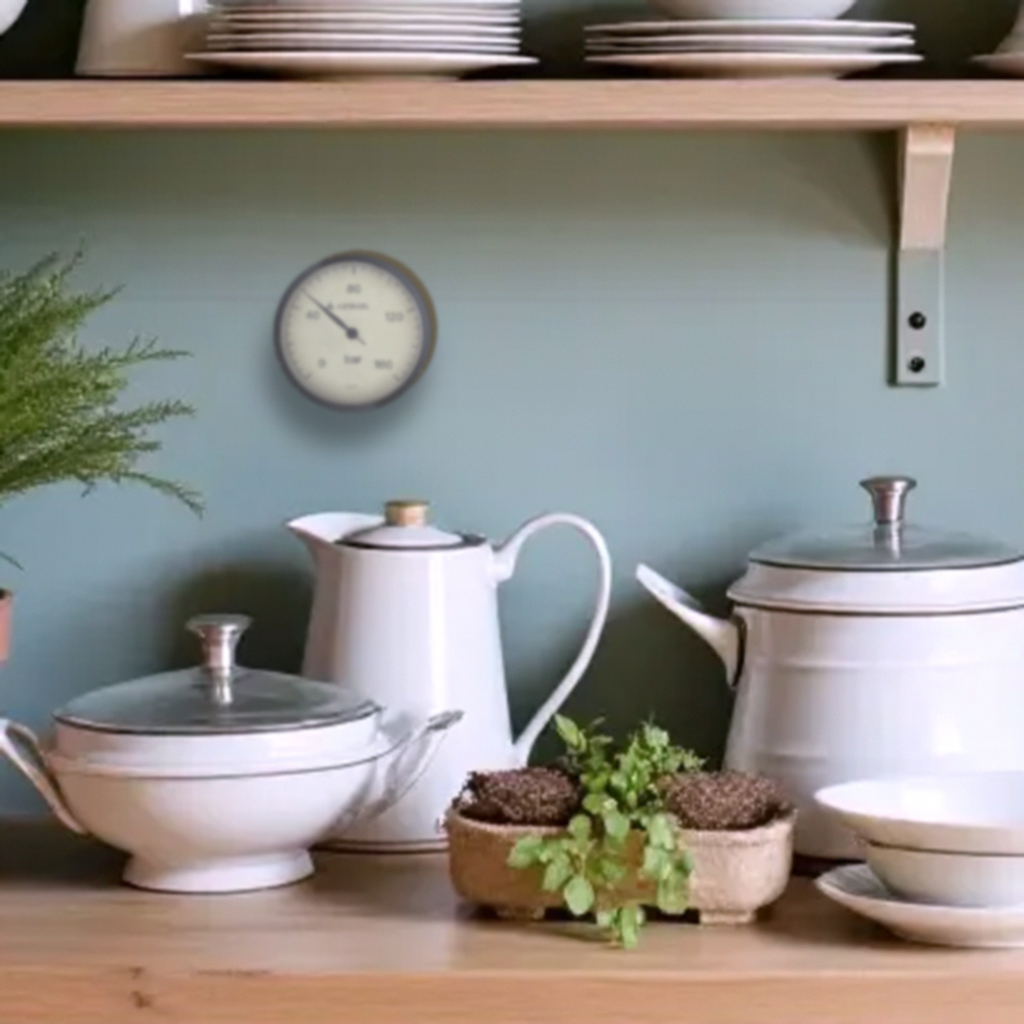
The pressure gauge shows 50 (bar)
